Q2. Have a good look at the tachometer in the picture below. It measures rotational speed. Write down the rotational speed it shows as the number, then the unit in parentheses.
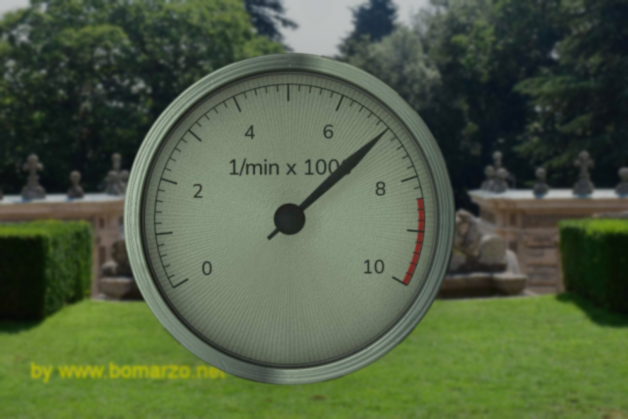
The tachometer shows 7000 (rpm)
